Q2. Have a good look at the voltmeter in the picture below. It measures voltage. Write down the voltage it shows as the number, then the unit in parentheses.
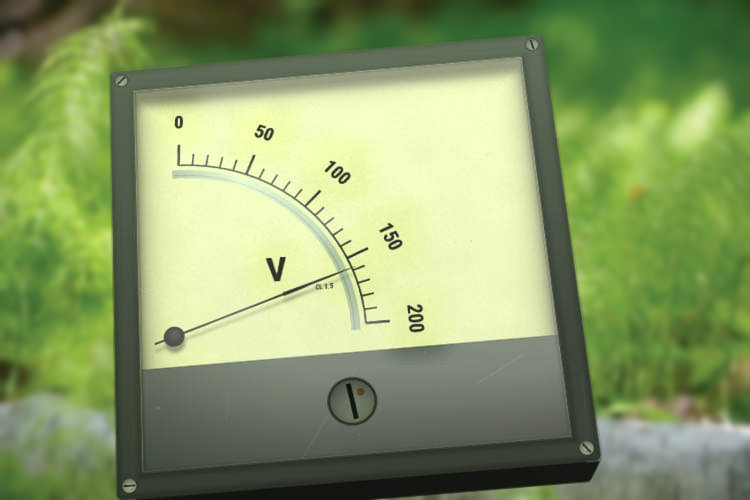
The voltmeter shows 160 (V)
